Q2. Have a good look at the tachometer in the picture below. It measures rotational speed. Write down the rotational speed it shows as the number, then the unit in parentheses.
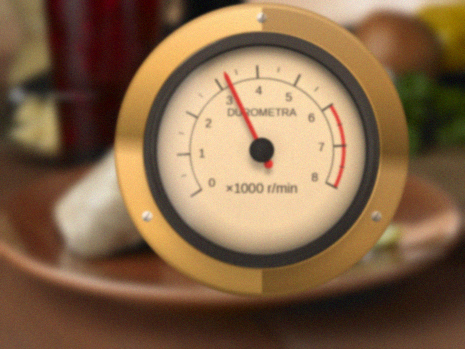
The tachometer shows 3250 (rpm)
